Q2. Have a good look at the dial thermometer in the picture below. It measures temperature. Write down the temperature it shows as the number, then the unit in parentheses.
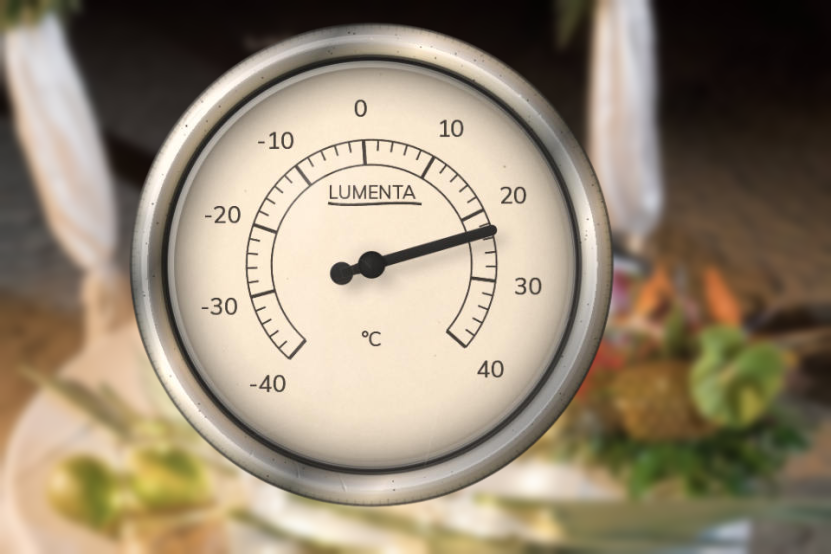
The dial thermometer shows 23 (°C)
